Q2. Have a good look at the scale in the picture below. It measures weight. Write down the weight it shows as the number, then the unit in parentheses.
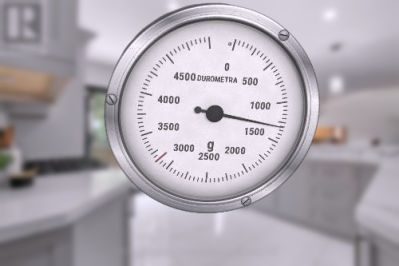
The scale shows 1300 (g)
